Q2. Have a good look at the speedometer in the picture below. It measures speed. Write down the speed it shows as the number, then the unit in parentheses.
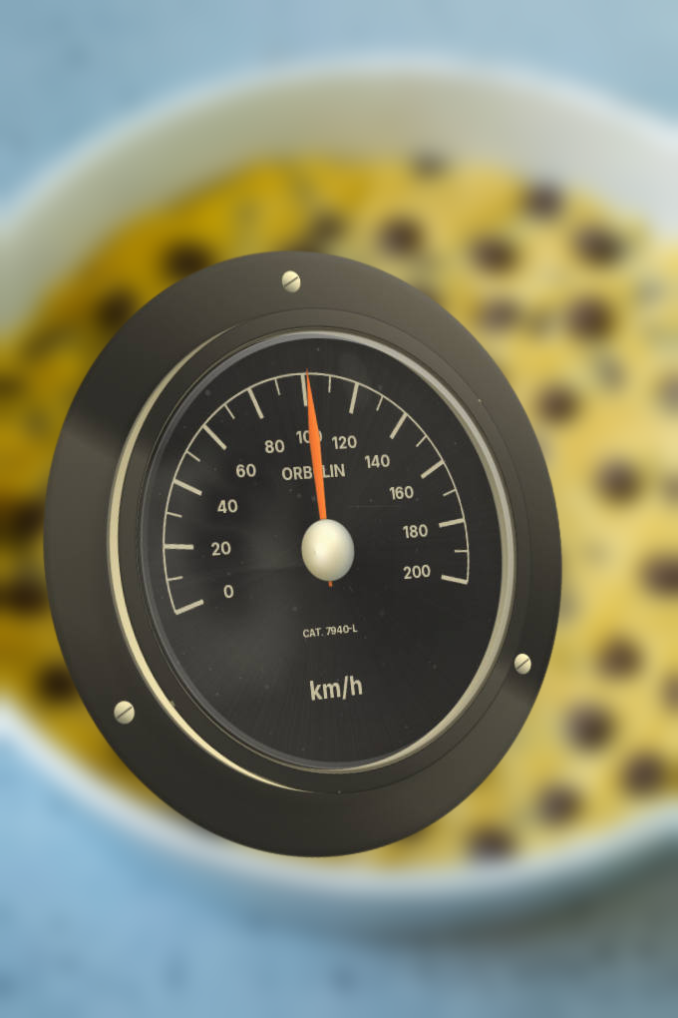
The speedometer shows 100 (km/h)
